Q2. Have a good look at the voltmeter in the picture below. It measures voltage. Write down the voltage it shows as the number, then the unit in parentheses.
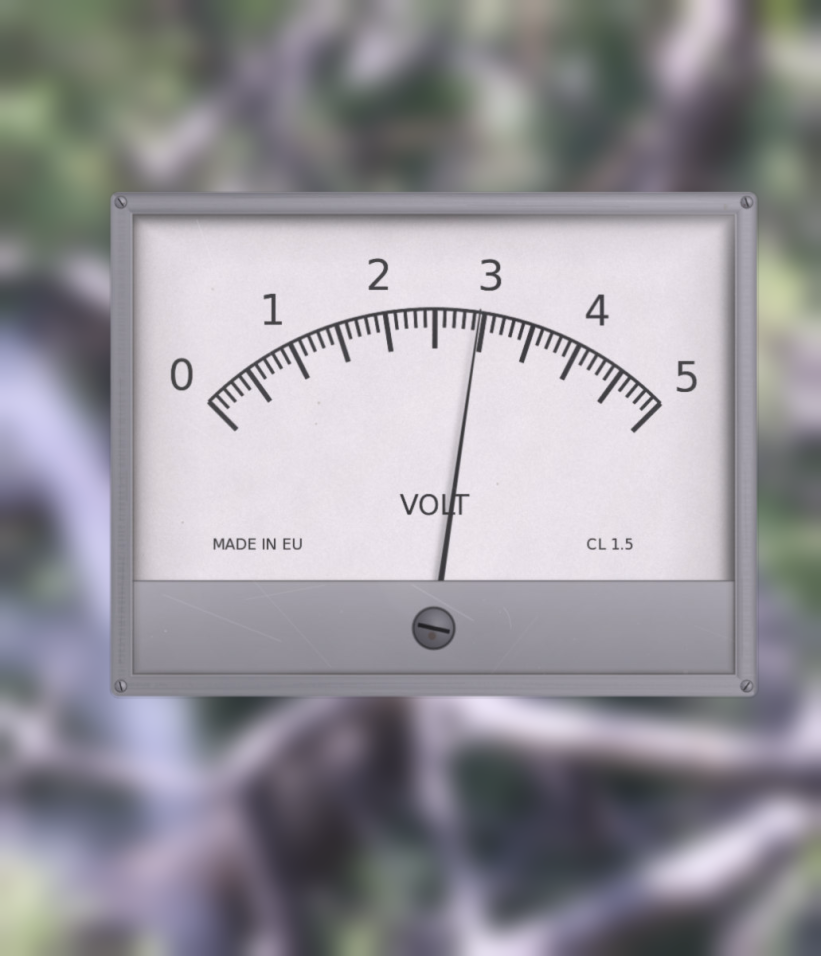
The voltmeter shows 2.95 (V)
